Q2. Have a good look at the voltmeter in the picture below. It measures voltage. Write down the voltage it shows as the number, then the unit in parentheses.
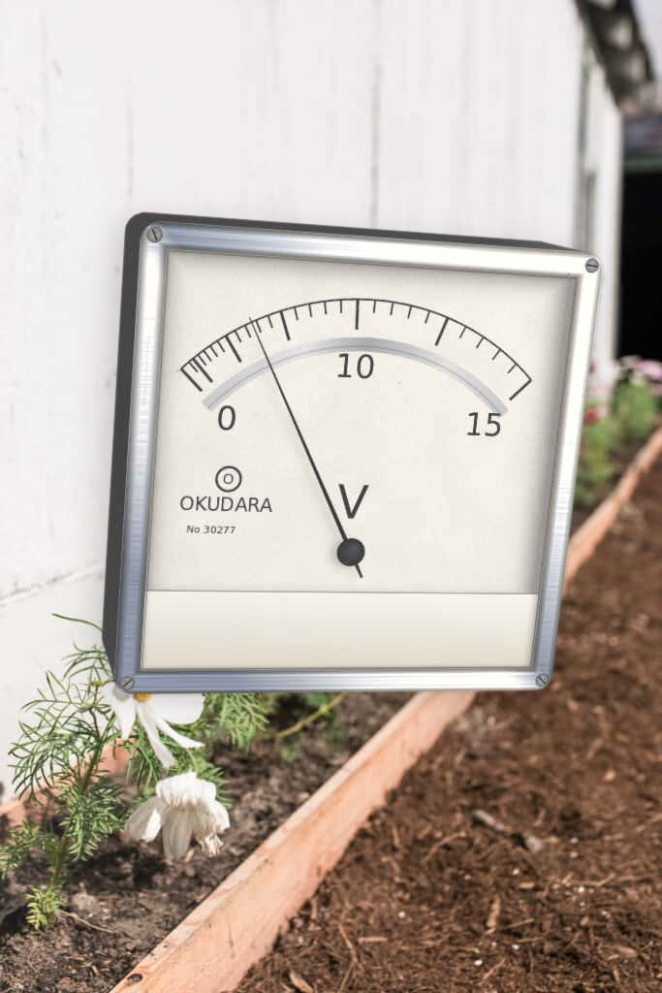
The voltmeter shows 6.25 (V)
